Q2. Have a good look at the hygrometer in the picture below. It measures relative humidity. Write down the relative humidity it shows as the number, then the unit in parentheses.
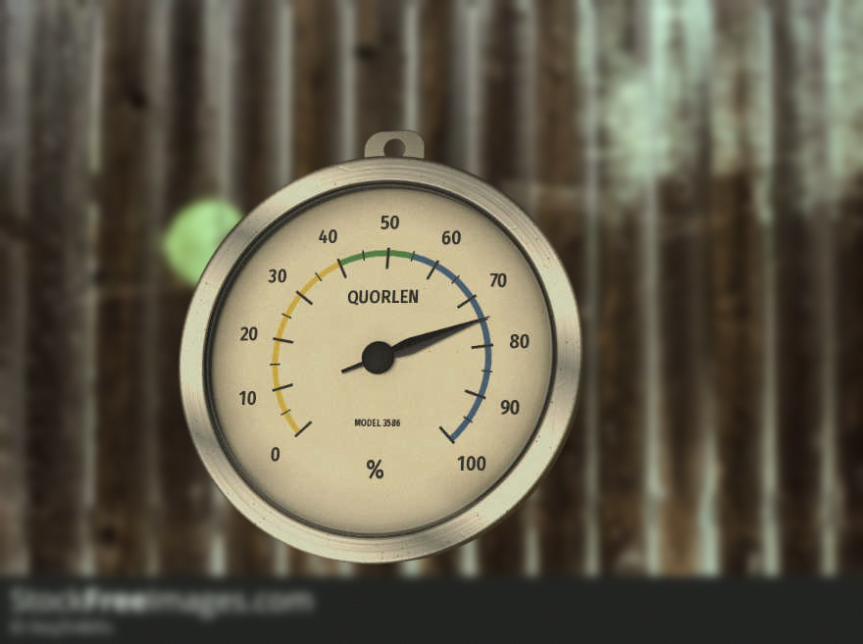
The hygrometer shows 75 (%)
